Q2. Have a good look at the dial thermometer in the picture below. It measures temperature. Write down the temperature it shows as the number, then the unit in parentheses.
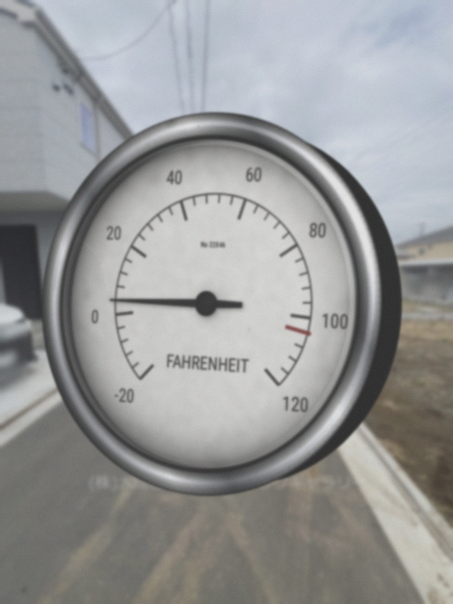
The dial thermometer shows 4 (°F)
